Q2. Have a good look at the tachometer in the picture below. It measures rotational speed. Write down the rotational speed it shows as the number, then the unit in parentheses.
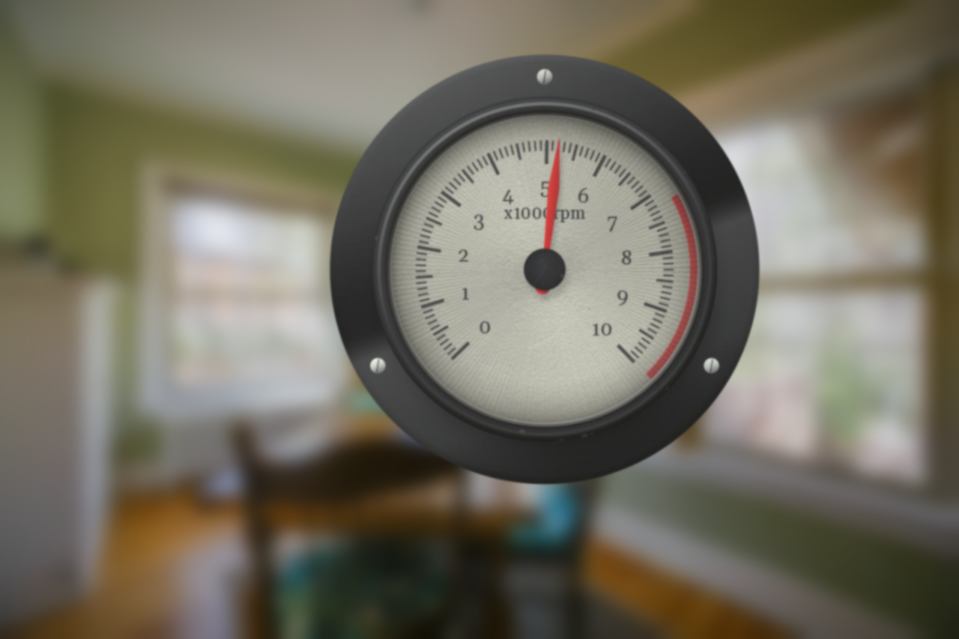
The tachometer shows 5200 (rpm)
